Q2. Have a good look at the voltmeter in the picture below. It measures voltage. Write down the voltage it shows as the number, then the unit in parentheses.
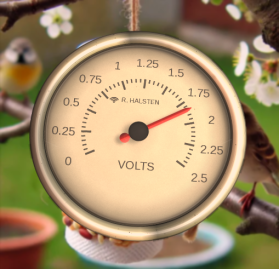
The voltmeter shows 1.85 (V)
